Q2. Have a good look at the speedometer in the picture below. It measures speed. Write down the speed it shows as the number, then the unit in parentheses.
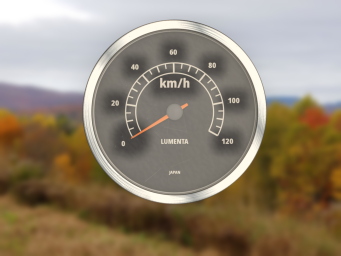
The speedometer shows 0 (km/h)
